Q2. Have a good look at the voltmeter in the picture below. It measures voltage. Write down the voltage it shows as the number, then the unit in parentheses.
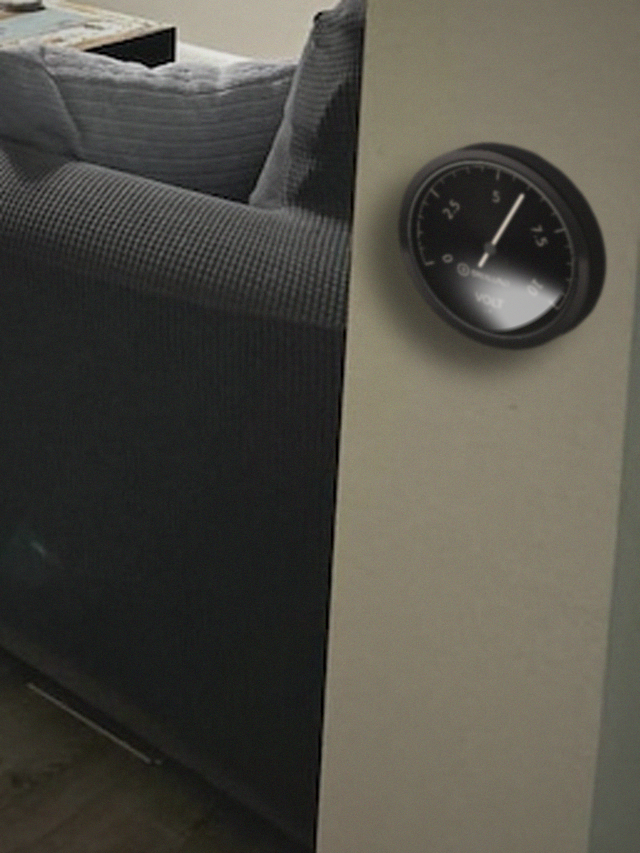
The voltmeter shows 6 (V)
